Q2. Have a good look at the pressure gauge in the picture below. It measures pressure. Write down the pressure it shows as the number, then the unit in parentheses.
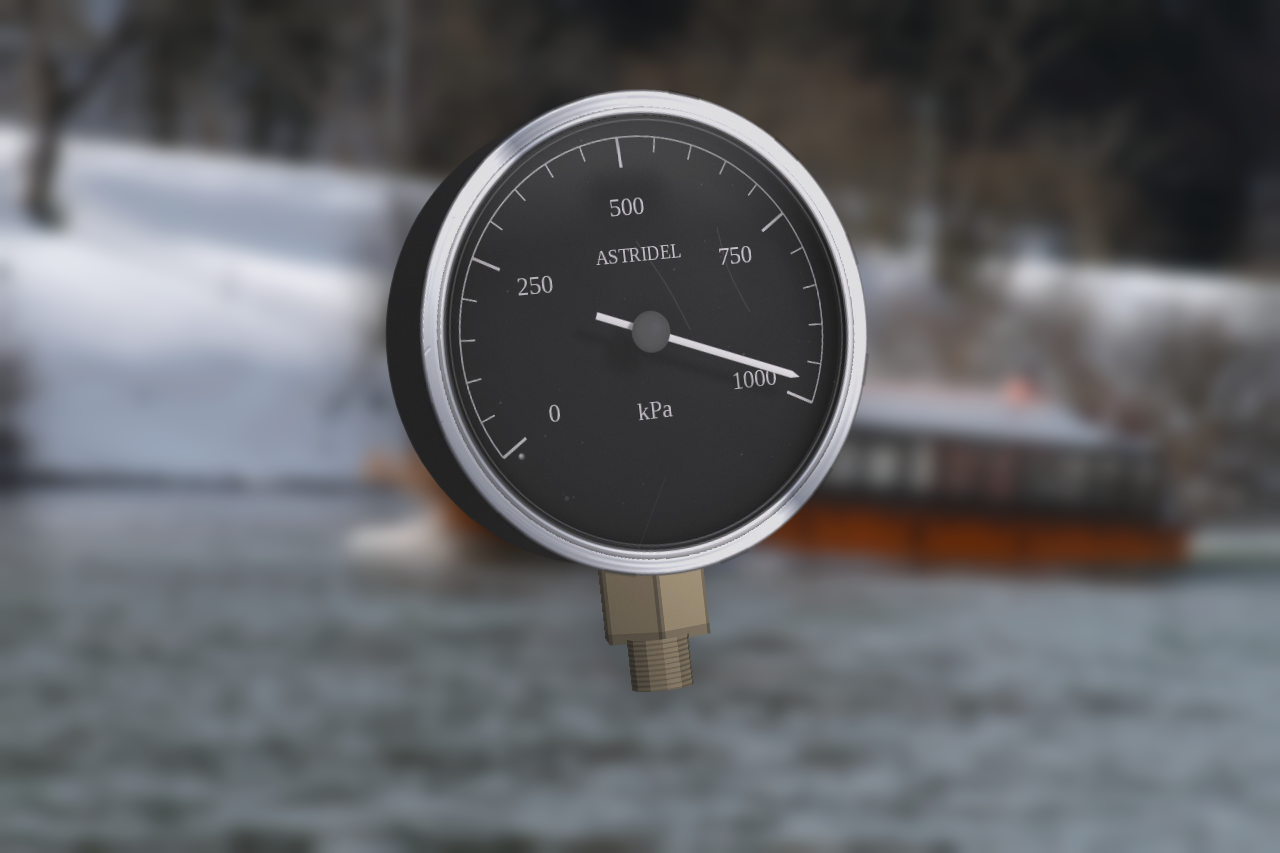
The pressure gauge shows 975 (kPa)
